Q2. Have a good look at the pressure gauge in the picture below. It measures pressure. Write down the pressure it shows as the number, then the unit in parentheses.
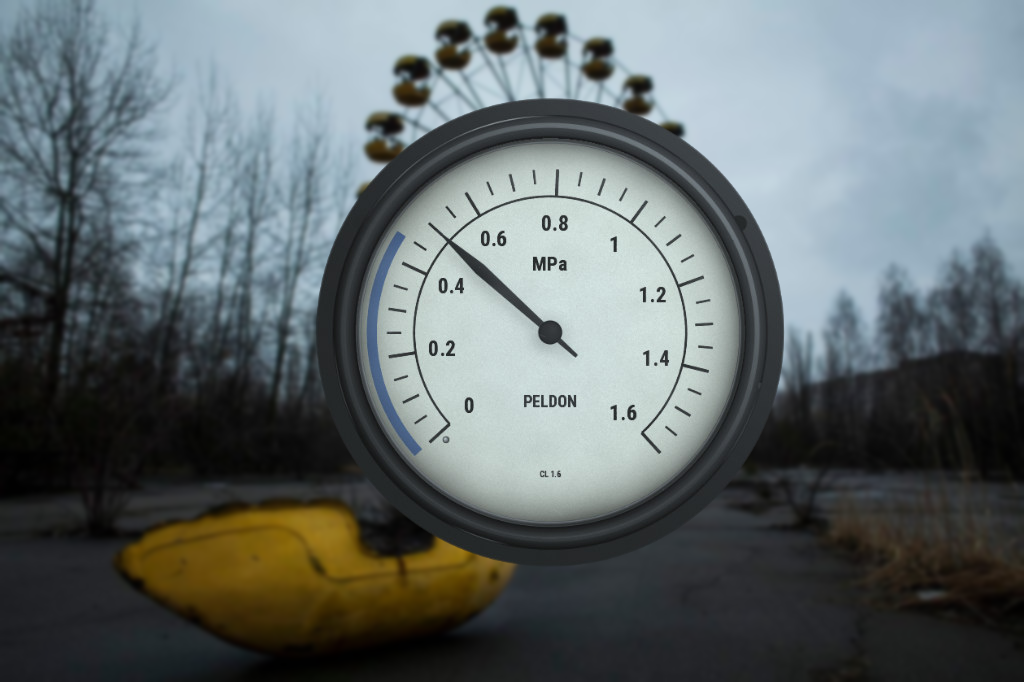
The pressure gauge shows 0.5 (MPa)
